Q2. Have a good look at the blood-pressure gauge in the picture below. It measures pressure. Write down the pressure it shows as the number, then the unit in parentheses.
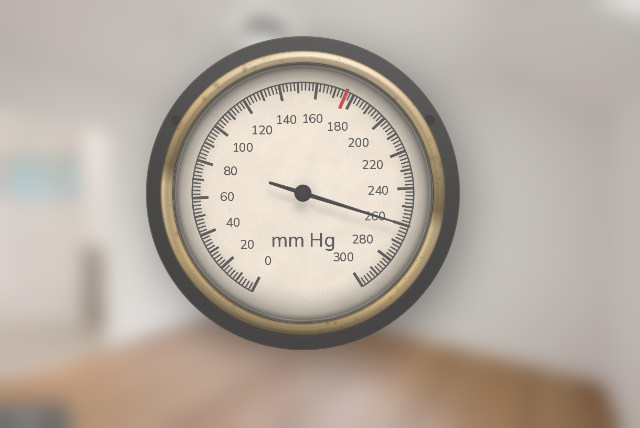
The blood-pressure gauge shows 260 (mmHg)
